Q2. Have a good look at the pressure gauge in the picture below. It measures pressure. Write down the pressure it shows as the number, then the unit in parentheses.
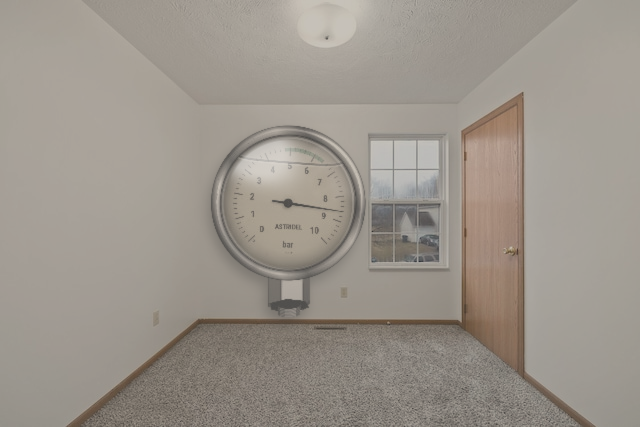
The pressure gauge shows 8.6 (bar)
